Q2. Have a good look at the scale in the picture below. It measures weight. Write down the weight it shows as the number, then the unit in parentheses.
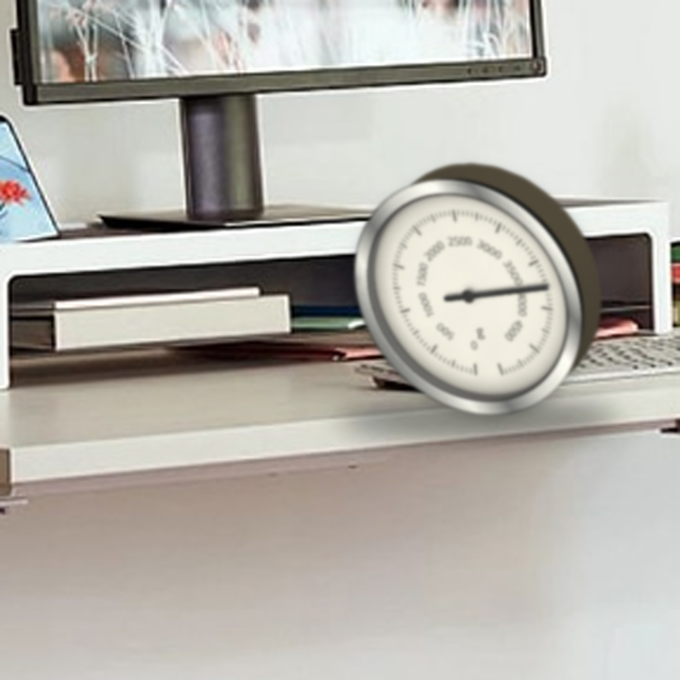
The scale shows 3750 (g)
